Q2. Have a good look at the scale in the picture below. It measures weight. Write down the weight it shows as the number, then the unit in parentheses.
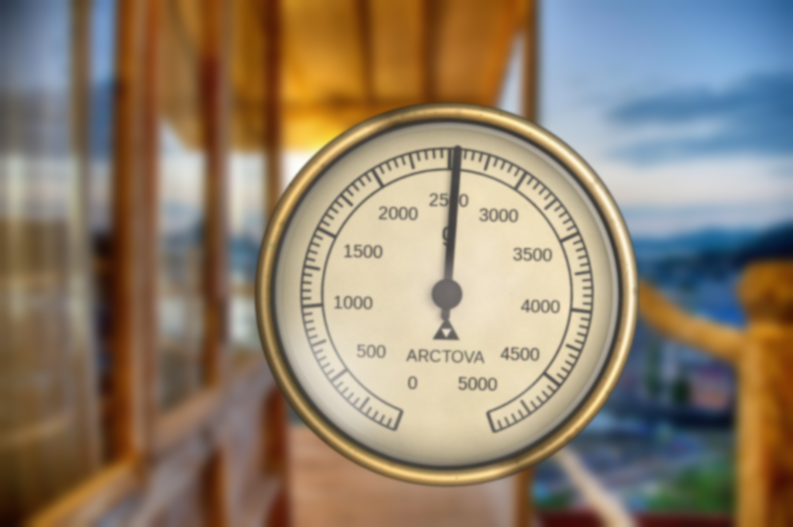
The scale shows 2550 (g)
